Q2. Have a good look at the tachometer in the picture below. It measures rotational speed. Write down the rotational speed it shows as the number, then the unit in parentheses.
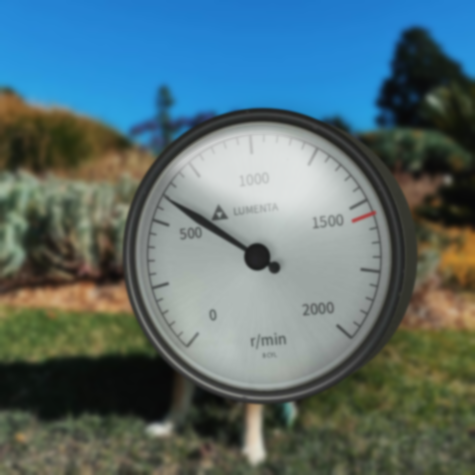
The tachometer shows 600 (rpm)
